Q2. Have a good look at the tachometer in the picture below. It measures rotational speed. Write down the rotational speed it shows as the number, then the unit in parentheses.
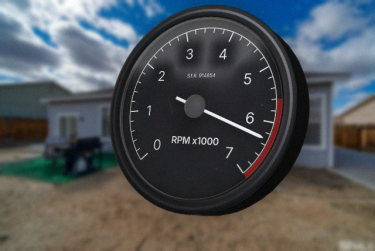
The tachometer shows 6300 (rpm)
